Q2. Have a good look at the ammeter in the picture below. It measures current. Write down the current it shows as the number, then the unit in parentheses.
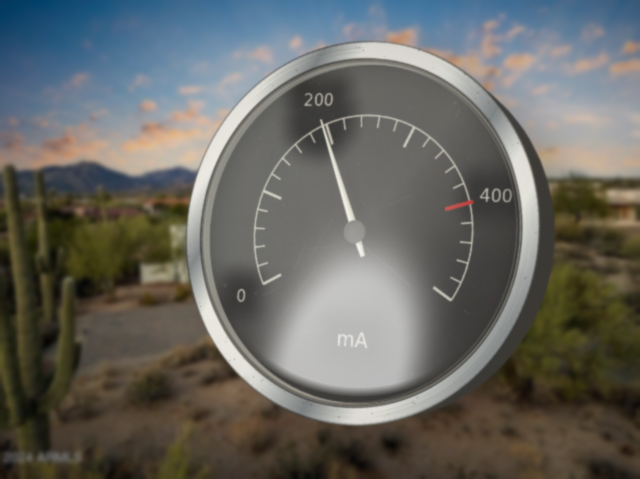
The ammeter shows 200 (mA)
